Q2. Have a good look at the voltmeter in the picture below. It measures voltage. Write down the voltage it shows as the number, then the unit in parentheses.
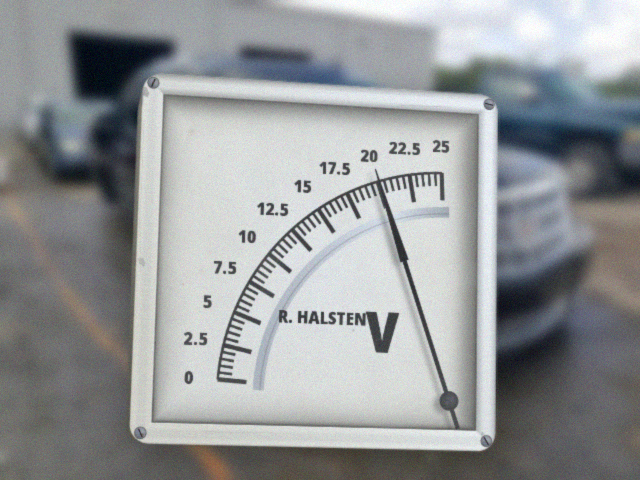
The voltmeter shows 20 (V)
